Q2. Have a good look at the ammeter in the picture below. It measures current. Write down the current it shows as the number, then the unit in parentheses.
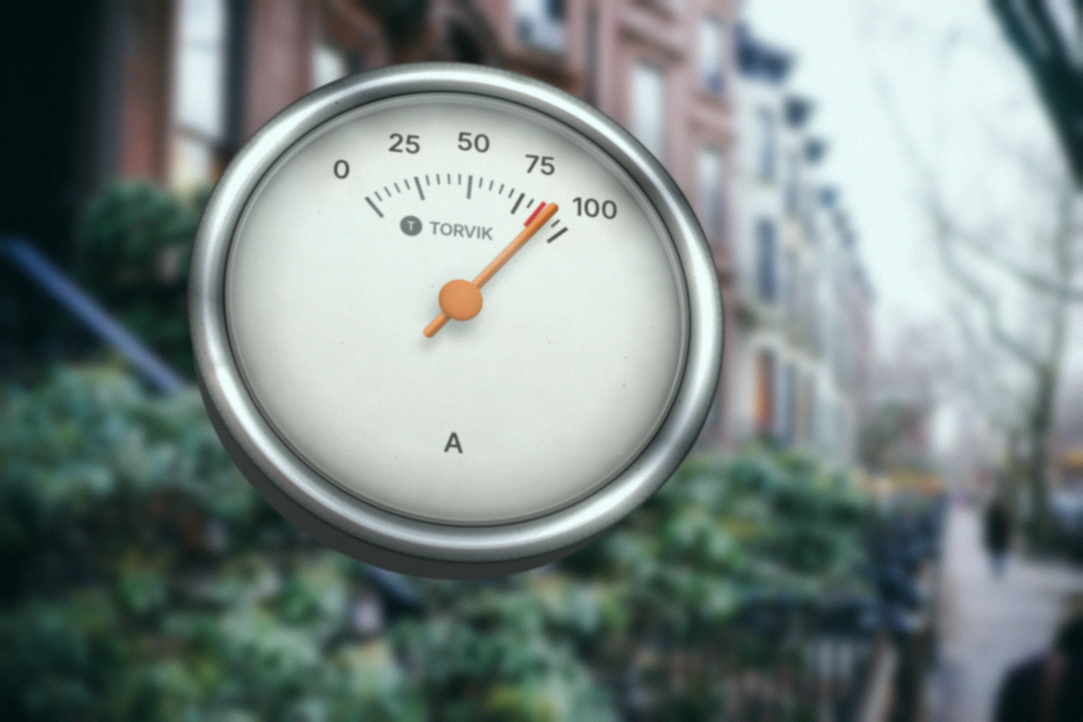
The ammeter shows 90 (A)
